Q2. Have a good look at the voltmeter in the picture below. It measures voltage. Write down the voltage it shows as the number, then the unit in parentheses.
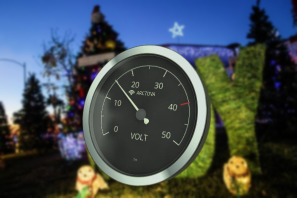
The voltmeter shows 15 (V)
